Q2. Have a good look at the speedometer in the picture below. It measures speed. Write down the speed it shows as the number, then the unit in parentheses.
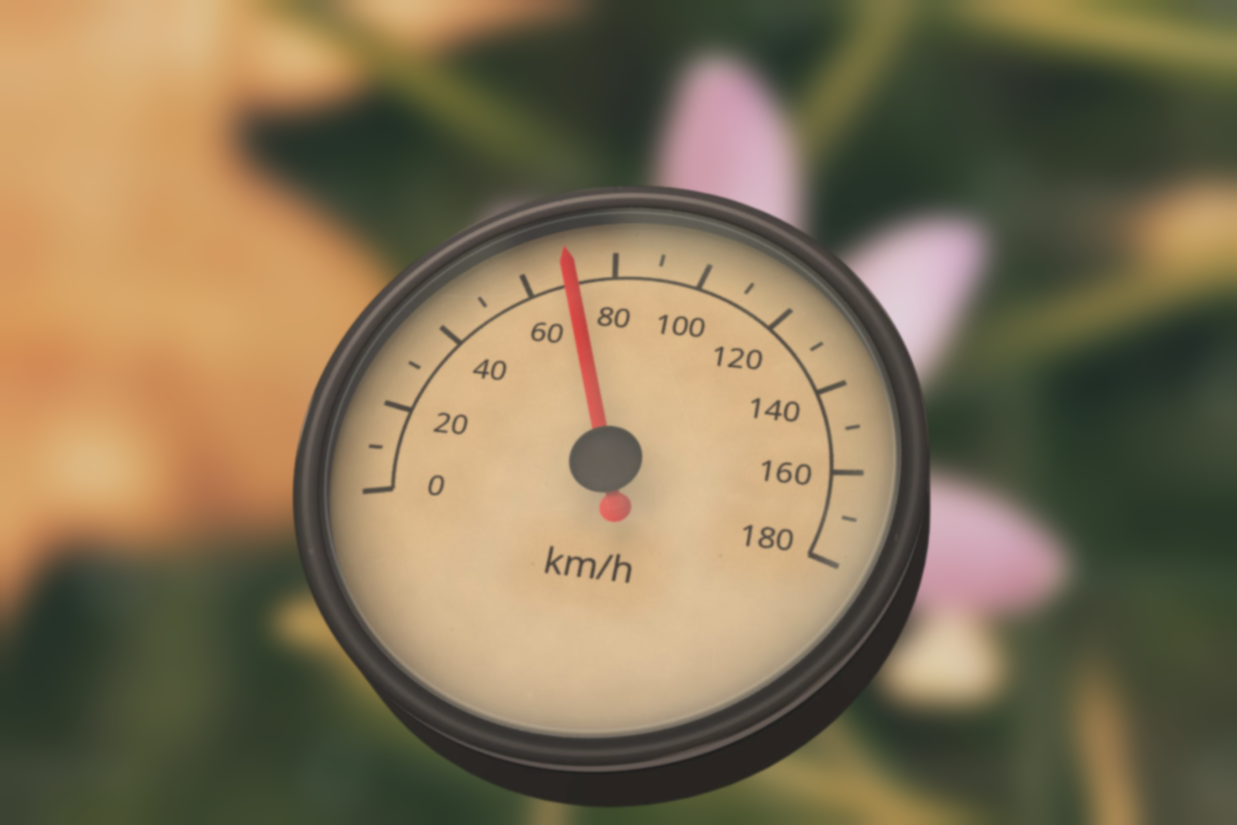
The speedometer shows 70 (km/h)
